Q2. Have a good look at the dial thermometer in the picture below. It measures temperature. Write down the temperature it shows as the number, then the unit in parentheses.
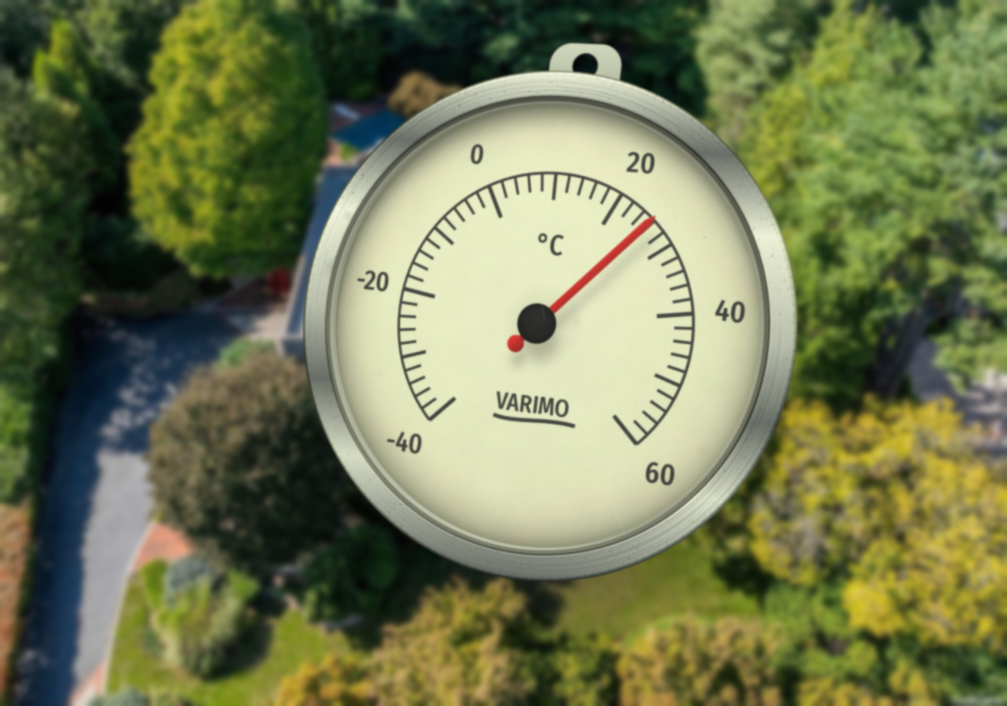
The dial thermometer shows 26 (°C)
